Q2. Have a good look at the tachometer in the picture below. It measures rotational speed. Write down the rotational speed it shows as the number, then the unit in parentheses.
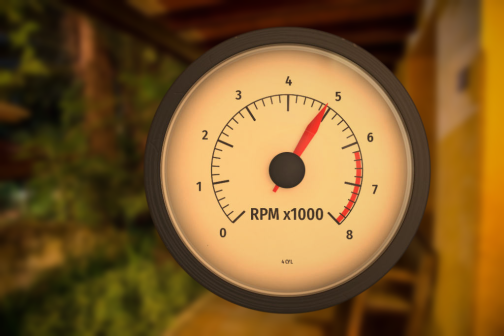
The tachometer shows 4900 (rpm)
